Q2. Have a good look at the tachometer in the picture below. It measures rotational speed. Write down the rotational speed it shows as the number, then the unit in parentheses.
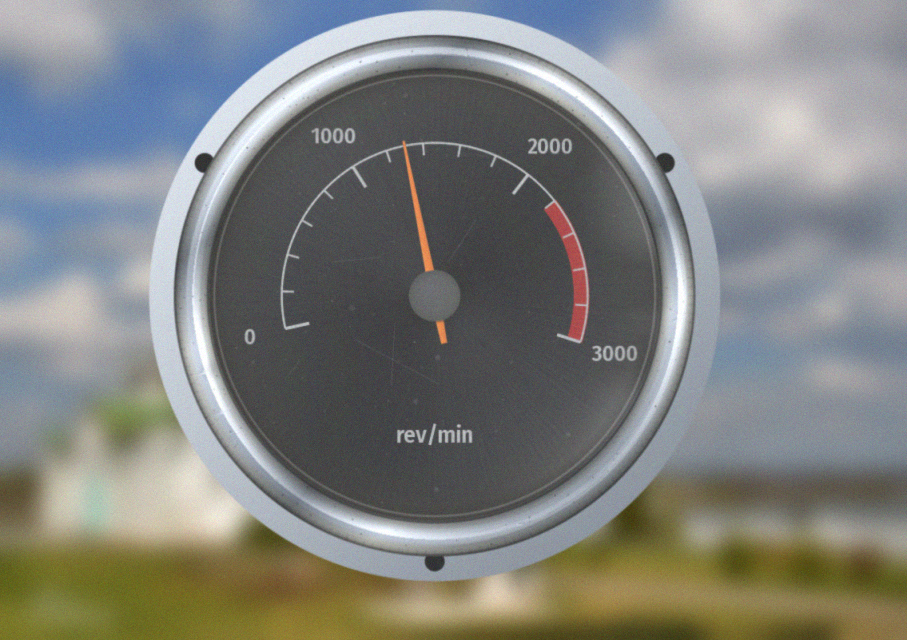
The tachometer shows 1300 (rpm)
